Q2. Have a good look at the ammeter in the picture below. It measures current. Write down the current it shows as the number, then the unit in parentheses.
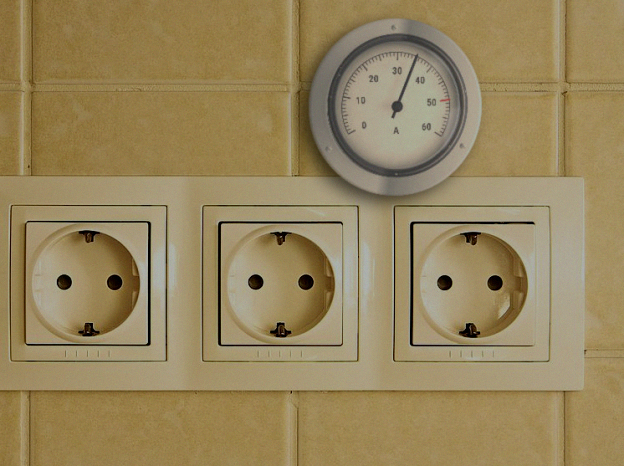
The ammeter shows 35 (A)
